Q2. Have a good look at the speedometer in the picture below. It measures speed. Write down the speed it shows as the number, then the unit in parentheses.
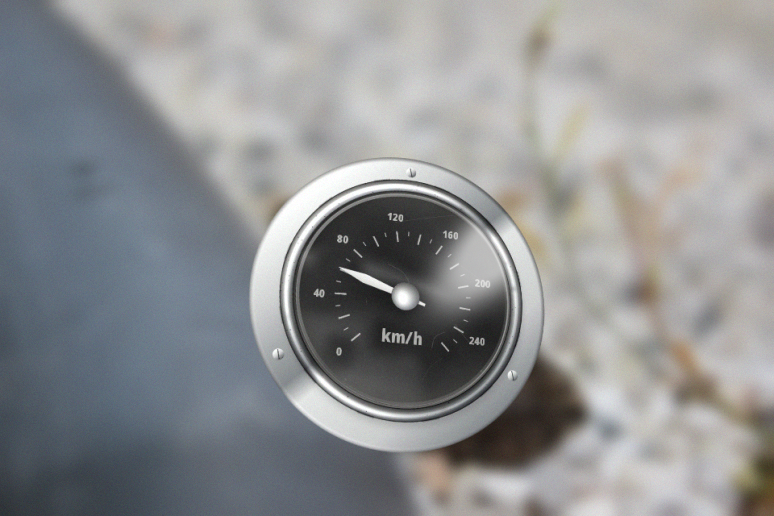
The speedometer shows 60 (km/h)
